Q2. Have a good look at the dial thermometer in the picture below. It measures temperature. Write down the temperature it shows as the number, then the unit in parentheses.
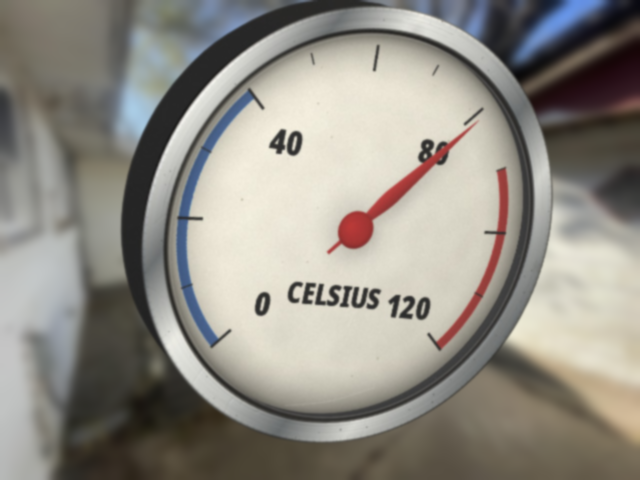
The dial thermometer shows 80 (°C)
